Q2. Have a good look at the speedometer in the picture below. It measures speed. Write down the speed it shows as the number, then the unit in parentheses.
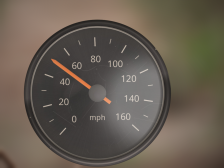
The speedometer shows 50 (mph)
